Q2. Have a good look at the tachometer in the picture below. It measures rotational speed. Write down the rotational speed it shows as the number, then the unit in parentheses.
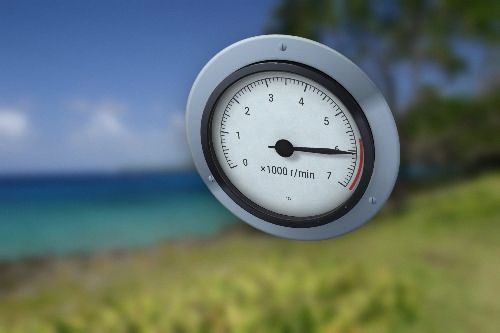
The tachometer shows 6000 (rpm)
